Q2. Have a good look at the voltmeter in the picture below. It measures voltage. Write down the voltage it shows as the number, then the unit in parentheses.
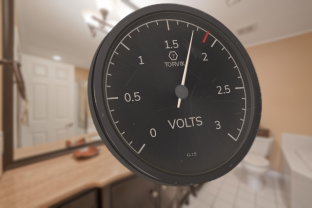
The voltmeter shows 1.75 (V)
